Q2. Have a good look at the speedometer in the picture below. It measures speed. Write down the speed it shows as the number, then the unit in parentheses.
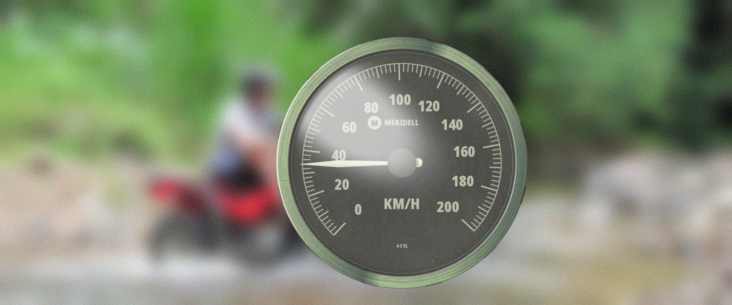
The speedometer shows 34 (km/h)
